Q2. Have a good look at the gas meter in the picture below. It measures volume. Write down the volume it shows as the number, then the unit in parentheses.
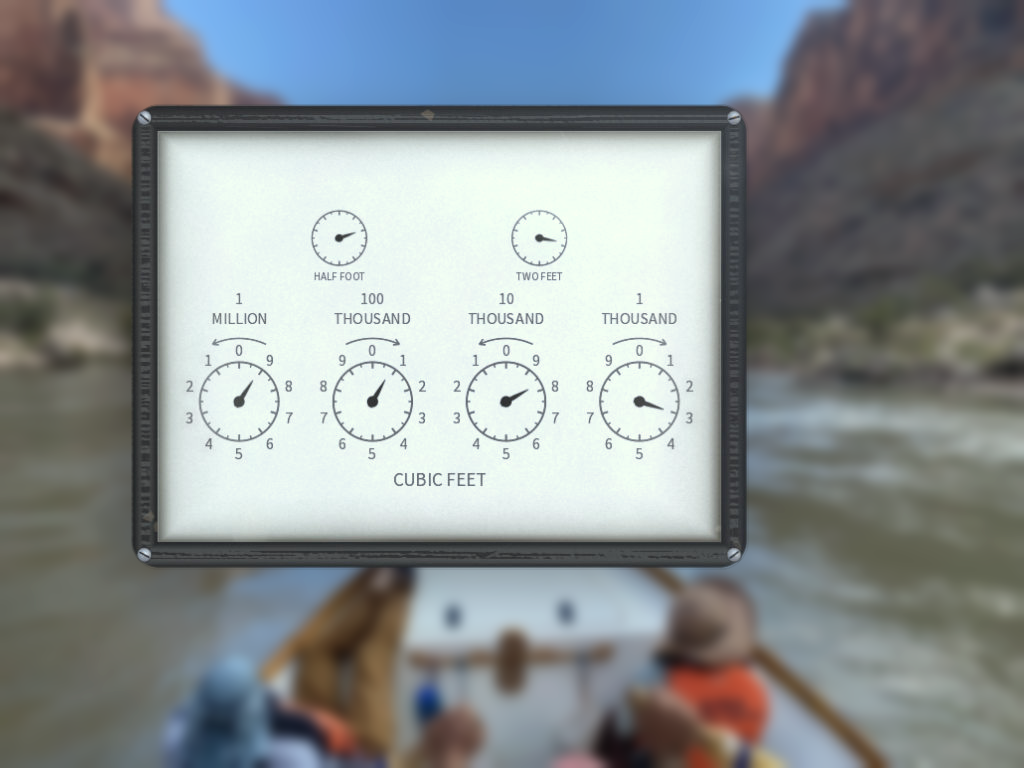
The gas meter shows 908300 (ft³)
